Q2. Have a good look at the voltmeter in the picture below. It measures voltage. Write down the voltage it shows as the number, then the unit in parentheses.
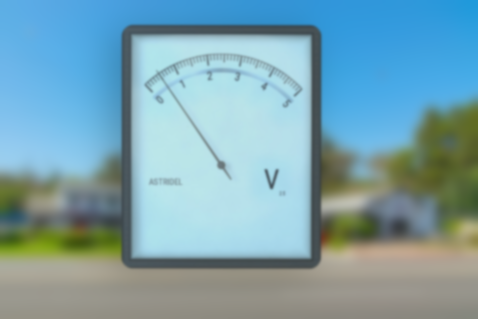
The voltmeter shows 0.5 (V)
